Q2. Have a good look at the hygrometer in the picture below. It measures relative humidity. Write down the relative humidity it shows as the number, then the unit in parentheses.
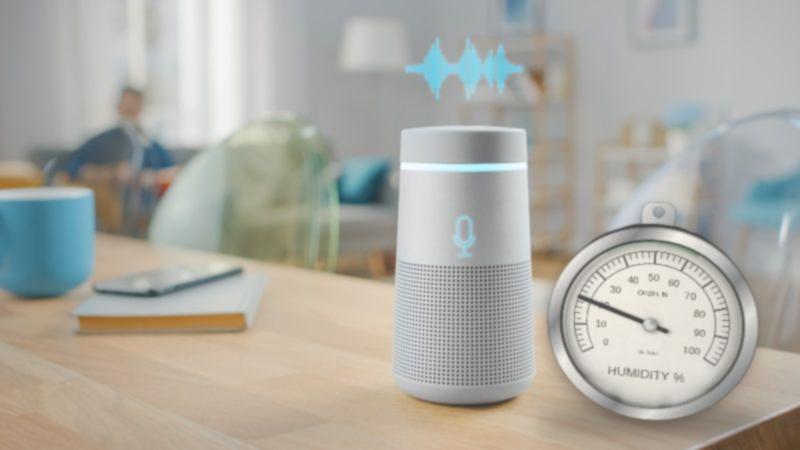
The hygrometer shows 20 (%)
